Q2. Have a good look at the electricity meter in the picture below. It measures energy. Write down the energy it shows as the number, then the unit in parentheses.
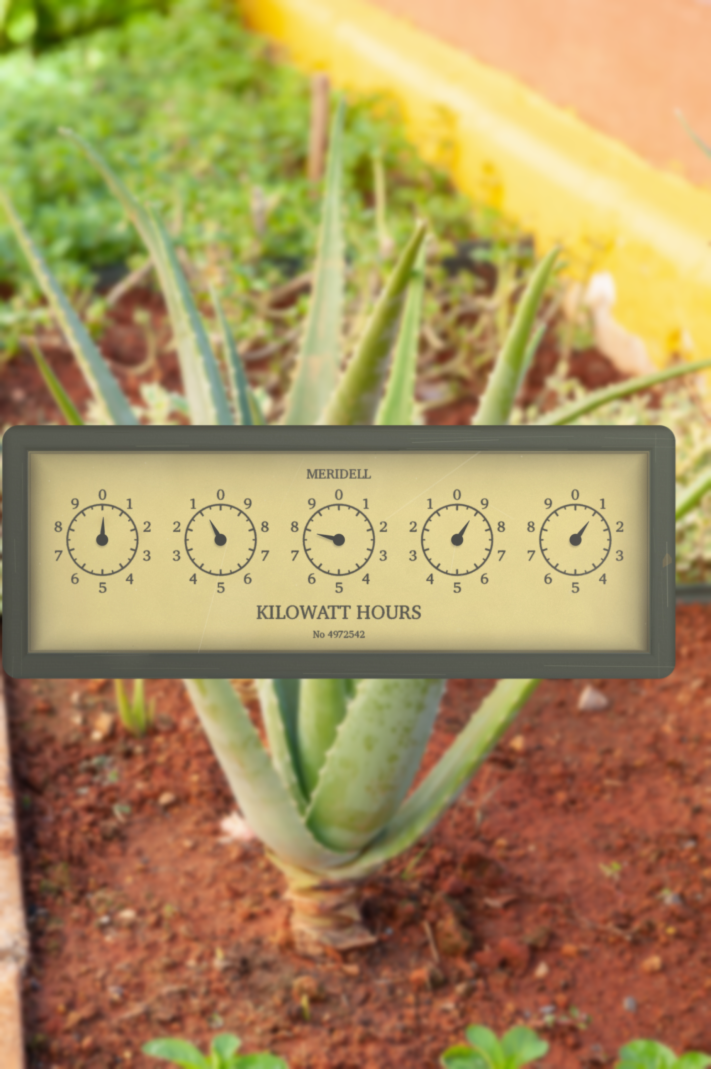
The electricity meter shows 791 (kWh)
